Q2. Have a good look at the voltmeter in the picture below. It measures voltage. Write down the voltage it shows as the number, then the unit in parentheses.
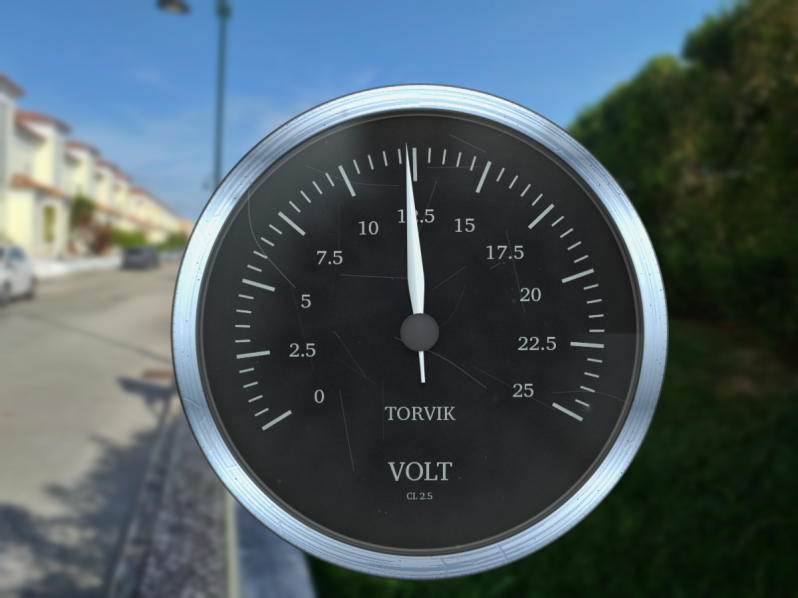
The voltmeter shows 12.25 (V)
